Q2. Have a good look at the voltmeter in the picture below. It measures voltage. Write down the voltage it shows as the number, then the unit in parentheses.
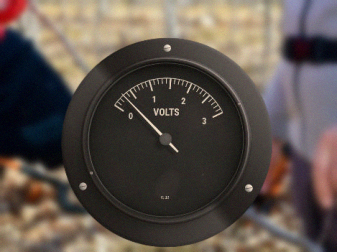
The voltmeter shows 0.3 (V)
